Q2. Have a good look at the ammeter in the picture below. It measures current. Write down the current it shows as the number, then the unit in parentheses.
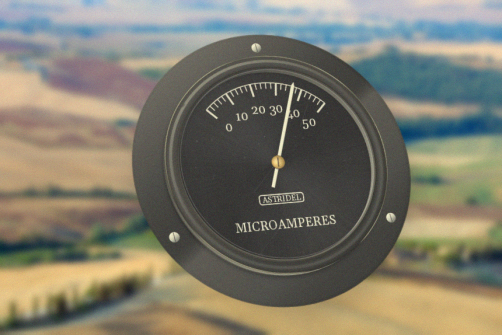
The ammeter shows 36 (µA)
